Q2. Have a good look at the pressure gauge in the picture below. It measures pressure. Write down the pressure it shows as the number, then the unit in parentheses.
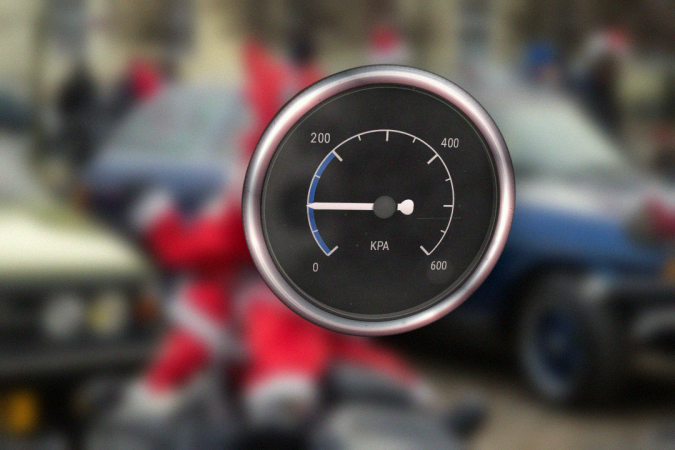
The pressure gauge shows 100 (kPa)
